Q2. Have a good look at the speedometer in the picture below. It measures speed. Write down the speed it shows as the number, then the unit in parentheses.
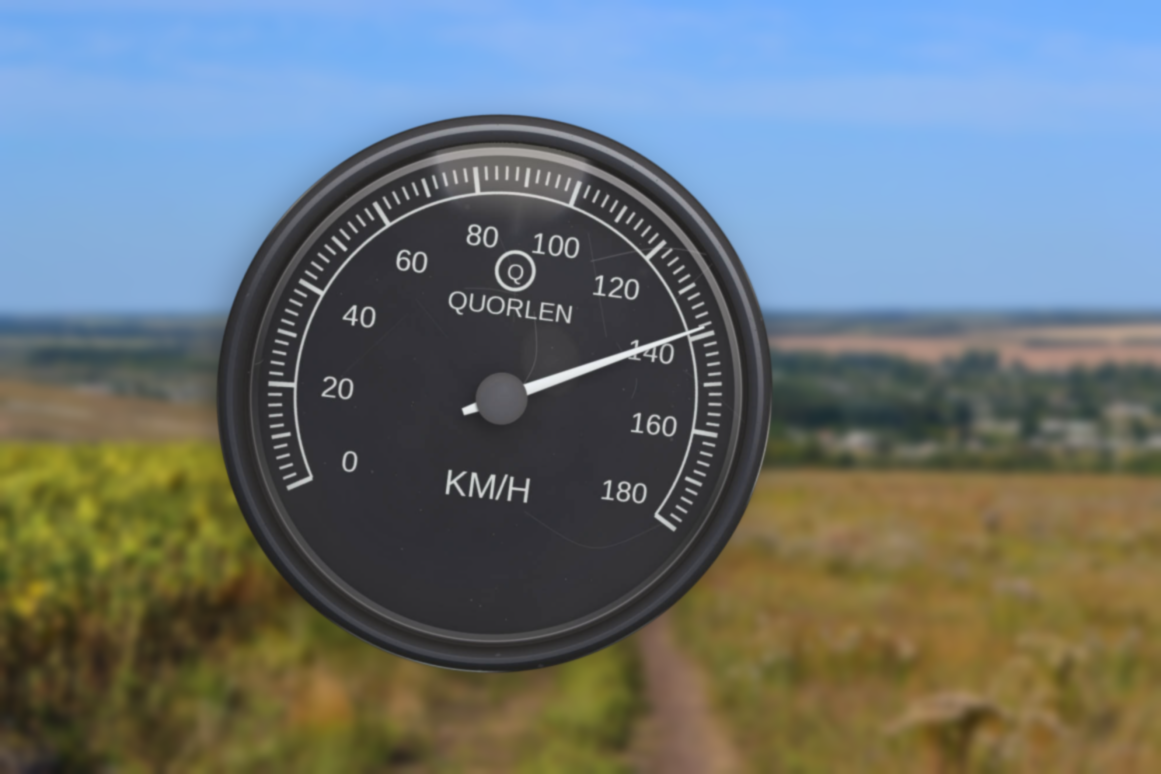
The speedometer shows 138 (km/h)
